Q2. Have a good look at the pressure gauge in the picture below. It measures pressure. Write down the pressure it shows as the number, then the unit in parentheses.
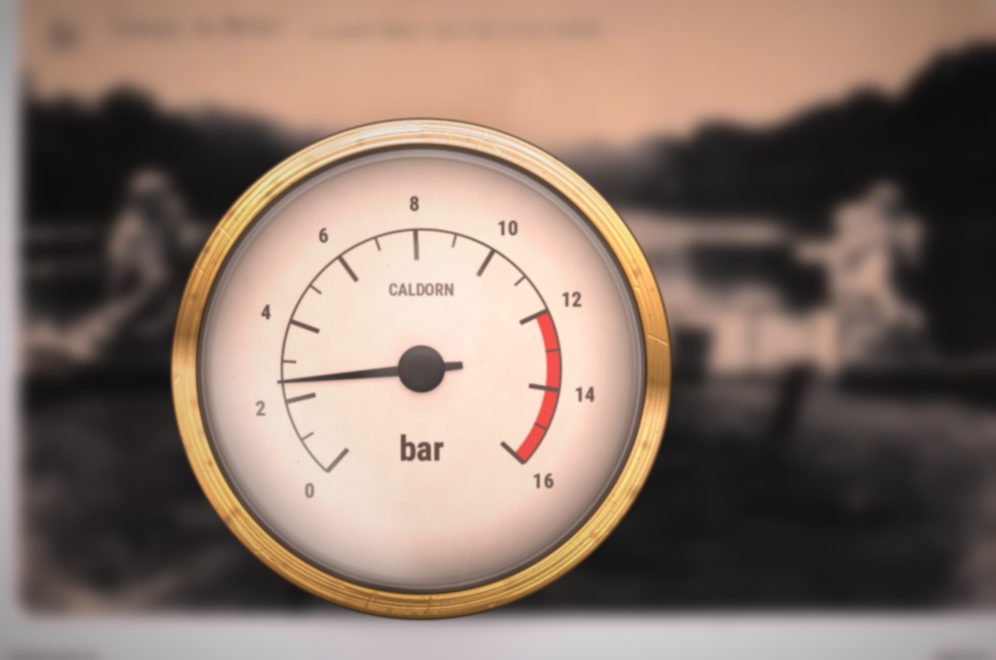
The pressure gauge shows 2.5 (bar)
